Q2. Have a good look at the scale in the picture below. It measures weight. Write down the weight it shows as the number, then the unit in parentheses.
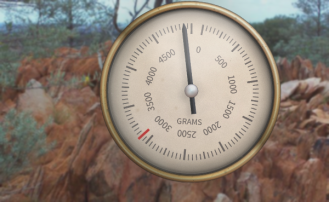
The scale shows 4900 (g)
